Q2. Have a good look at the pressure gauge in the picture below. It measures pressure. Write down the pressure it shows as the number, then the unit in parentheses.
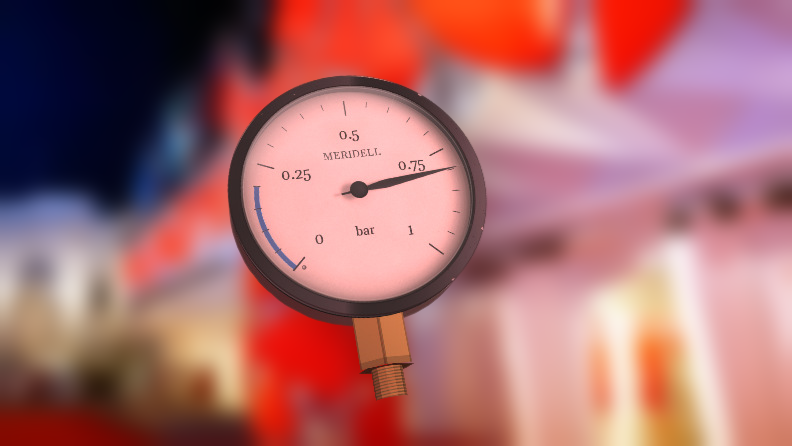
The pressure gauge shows 0.8 (bar)
